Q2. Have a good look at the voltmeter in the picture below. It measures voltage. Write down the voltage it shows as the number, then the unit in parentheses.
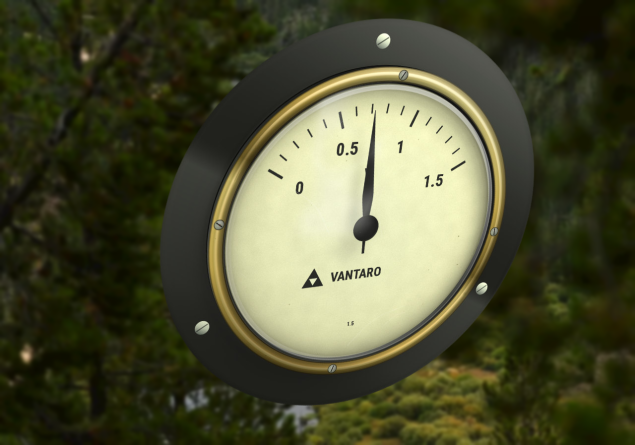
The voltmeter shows 0.7 (V)
